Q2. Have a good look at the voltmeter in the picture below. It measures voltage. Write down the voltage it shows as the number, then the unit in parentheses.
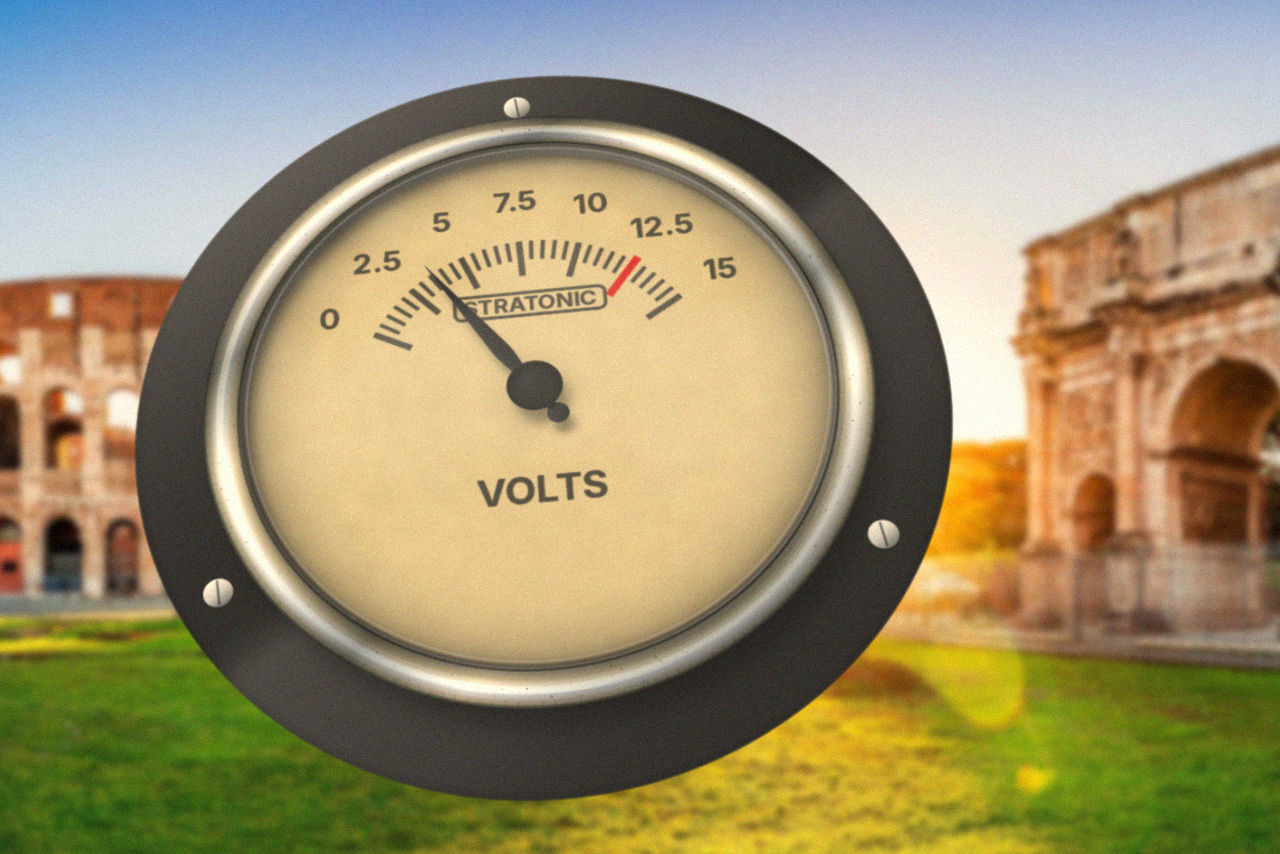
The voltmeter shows 3.5 (V)
